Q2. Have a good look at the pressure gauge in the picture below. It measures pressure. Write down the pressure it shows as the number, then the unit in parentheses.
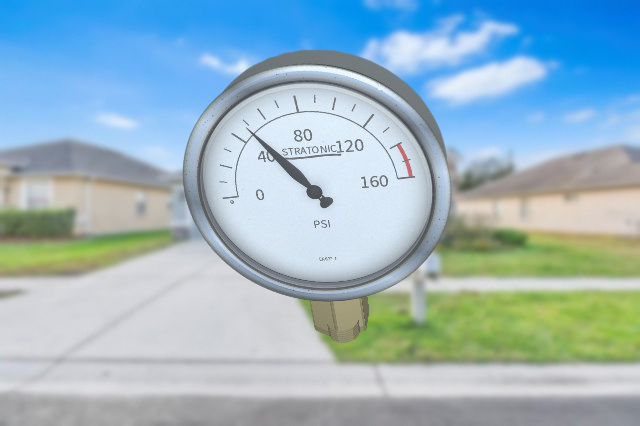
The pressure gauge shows 50 (psi)
